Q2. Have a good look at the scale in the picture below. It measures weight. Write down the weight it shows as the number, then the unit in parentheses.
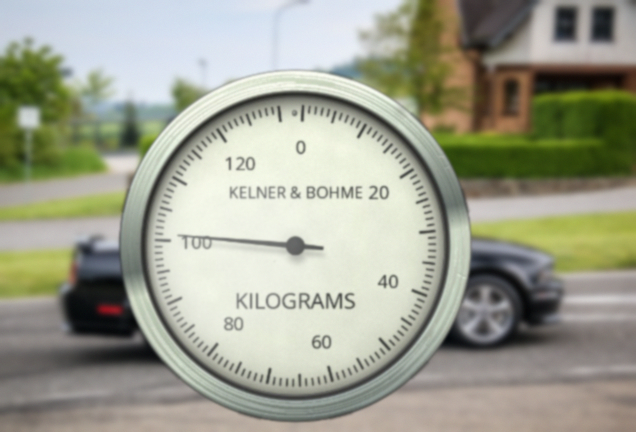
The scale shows 101 (kg)
